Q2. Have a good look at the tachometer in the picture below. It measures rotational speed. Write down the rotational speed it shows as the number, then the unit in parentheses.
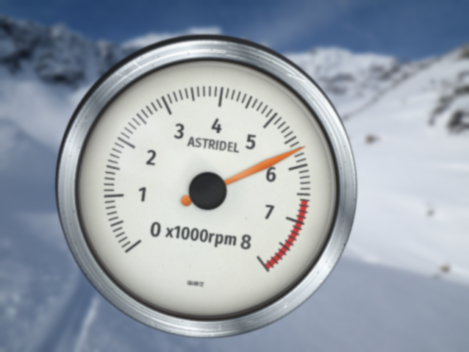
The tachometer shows 5700 (rpm)
